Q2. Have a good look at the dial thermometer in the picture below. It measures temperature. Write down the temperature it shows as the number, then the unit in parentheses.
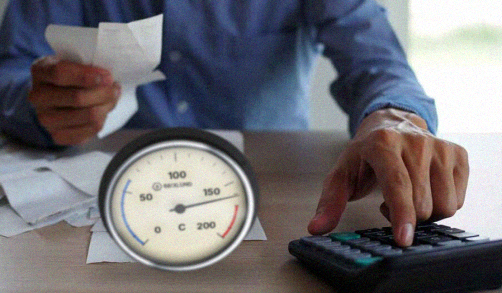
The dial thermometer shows 160 (°C)
